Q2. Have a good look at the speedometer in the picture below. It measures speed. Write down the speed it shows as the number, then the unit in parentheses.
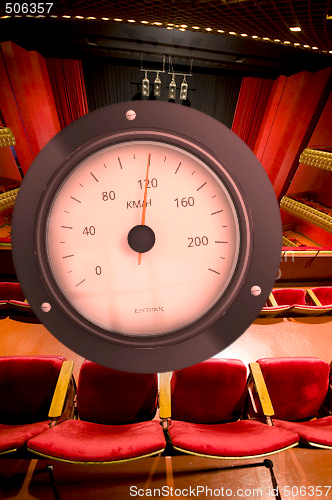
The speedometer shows 120 (km/h)
